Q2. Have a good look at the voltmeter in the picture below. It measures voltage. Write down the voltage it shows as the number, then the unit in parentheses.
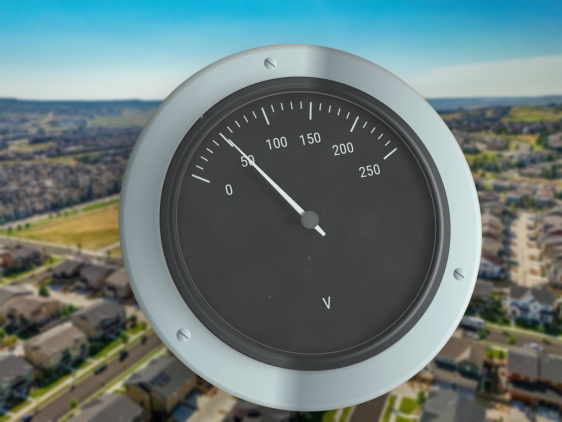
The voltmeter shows 50 (V)
